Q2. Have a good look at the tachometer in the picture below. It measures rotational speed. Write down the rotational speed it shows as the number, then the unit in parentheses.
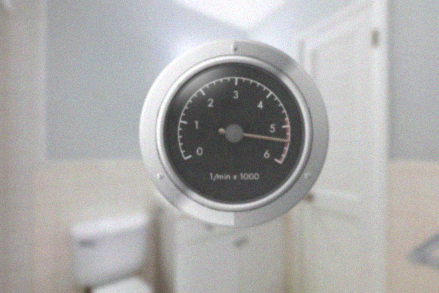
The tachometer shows 5400 (rpm)
